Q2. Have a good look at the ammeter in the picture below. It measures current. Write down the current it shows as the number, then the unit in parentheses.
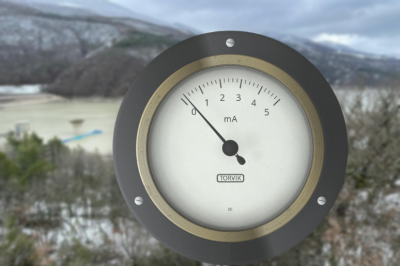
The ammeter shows 0.2 (mA)
